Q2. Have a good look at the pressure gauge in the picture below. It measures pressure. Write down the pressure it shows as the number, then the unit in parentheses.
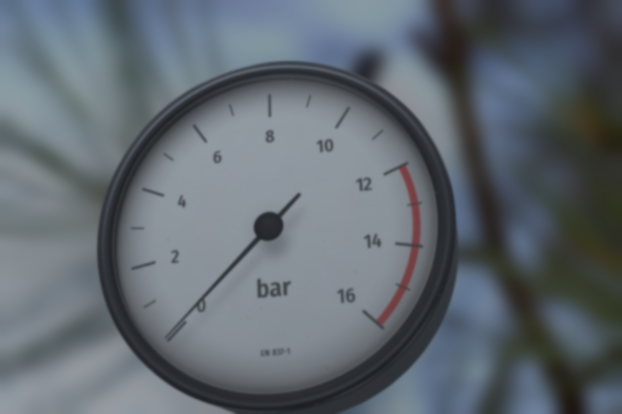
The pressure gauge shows 0 (bar)
